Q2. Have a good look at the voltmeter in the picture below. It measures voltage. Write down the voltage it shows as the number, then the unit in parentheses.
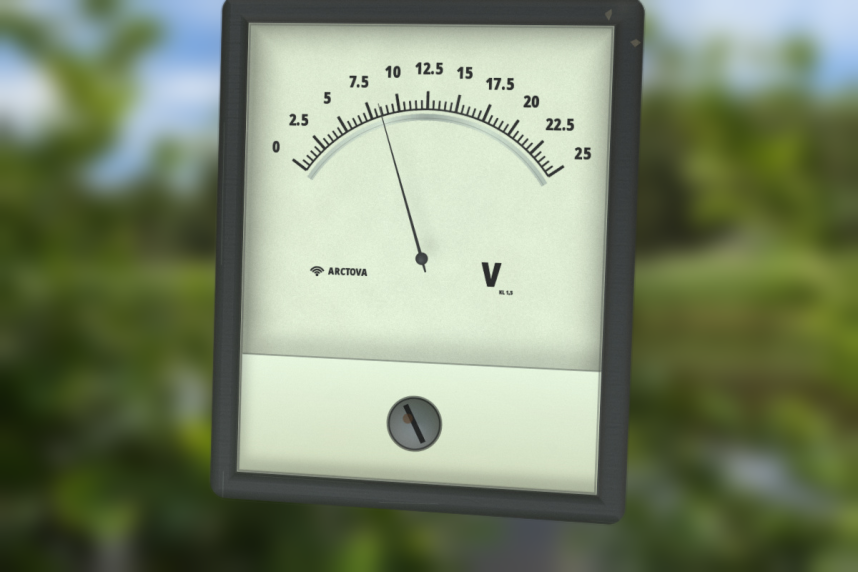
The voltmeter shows 8.5 (V)
